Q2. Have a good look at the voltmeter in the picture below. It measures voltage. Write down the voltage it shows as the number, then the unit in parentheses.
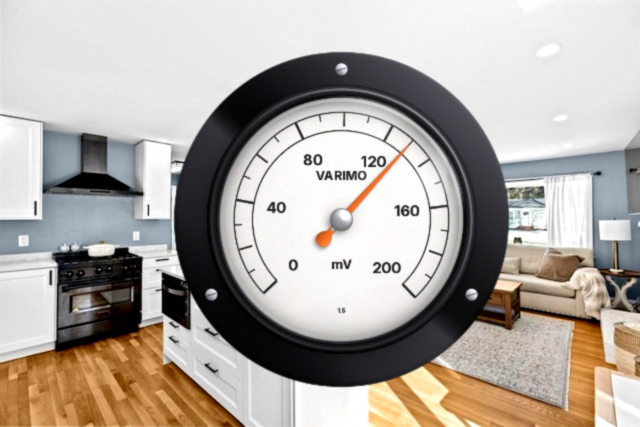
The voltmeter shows 130 (mV)
